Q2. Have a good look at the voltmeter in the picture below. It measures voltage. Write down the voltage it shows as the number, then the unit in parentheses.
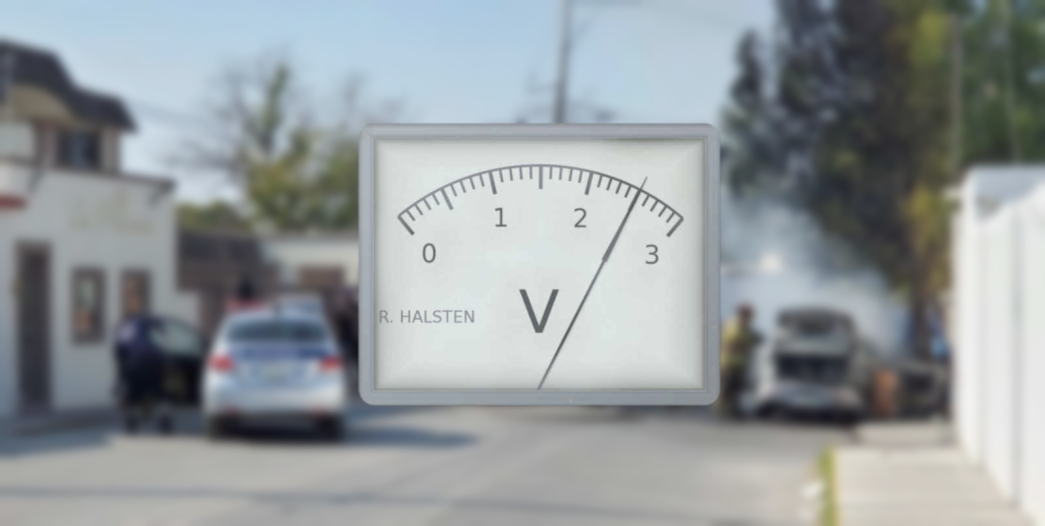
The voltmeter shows 2.5 (V)
